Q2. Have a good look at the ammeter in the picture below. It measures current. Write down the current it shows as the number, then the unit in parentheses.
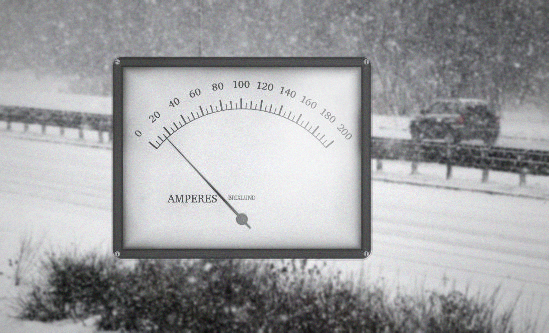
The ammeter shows 15 (A)
